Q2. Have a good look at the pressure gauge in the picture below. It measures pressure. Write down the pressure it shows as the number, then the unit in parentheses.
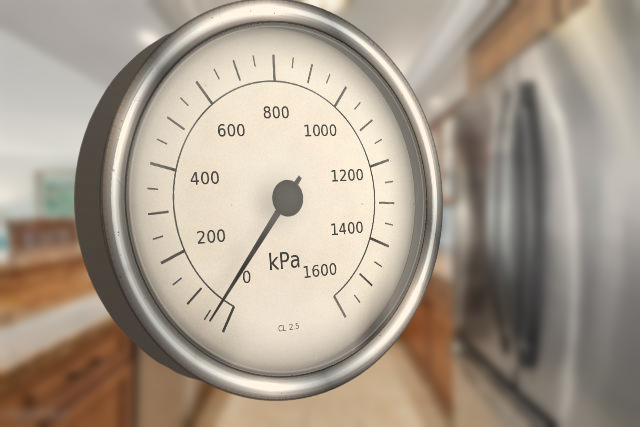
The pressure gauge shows 50 (kPa)
